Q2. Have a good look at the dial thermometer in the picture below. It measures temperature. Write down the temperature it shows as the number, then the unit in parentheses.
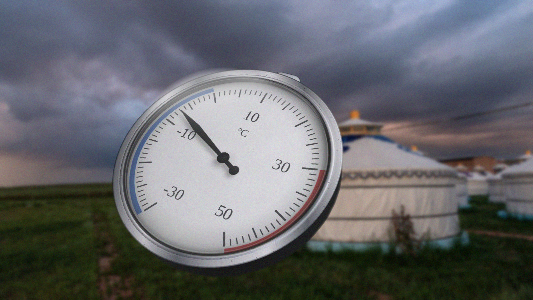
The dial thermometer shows -7 (°C)
